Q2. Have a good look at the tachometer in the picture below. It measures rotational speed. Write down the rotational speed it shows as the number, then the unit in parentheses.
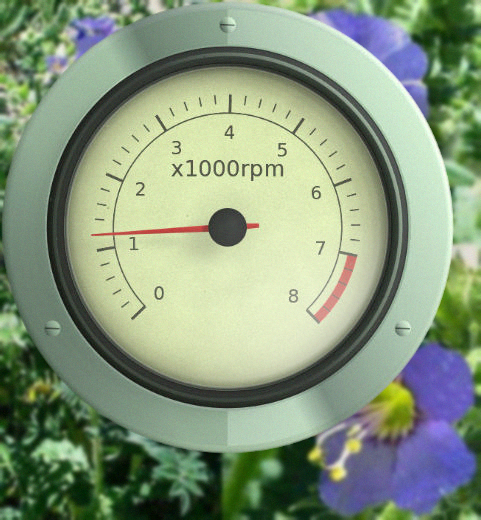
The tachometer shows 1200 (rpm)
